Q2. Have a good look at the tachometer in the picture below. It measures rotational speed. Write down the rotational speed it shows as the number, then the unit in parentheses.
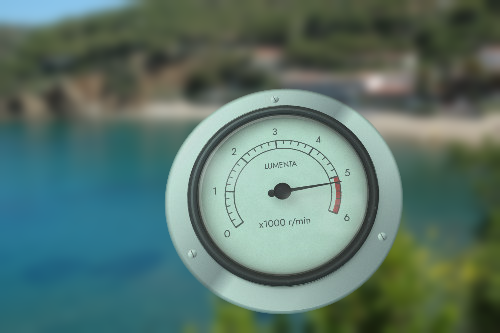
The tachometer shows 5200 (rpm)
